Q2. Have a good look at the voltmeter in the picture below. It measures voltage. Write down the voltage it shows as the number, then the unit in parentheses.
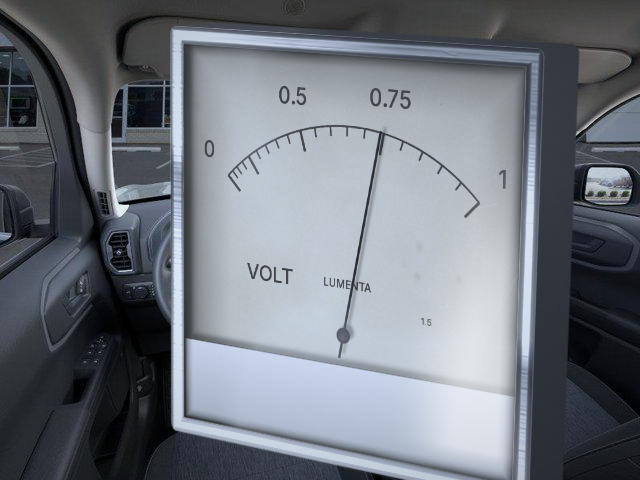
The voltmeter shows 0.75 (V)
